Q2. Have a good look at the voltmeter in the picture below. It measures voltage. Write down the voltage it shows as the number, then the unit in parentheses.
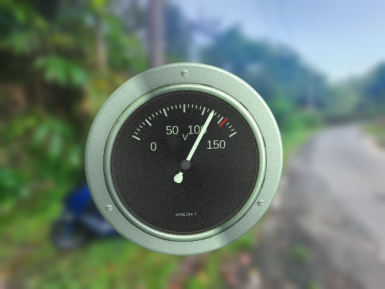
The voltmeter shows 110 (V)
